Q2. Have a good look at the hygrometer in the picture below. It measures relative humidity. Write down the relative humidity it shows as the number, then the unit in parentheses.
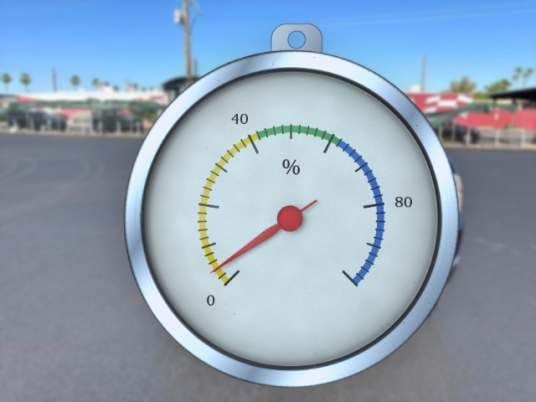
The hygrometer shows 4 (%)
